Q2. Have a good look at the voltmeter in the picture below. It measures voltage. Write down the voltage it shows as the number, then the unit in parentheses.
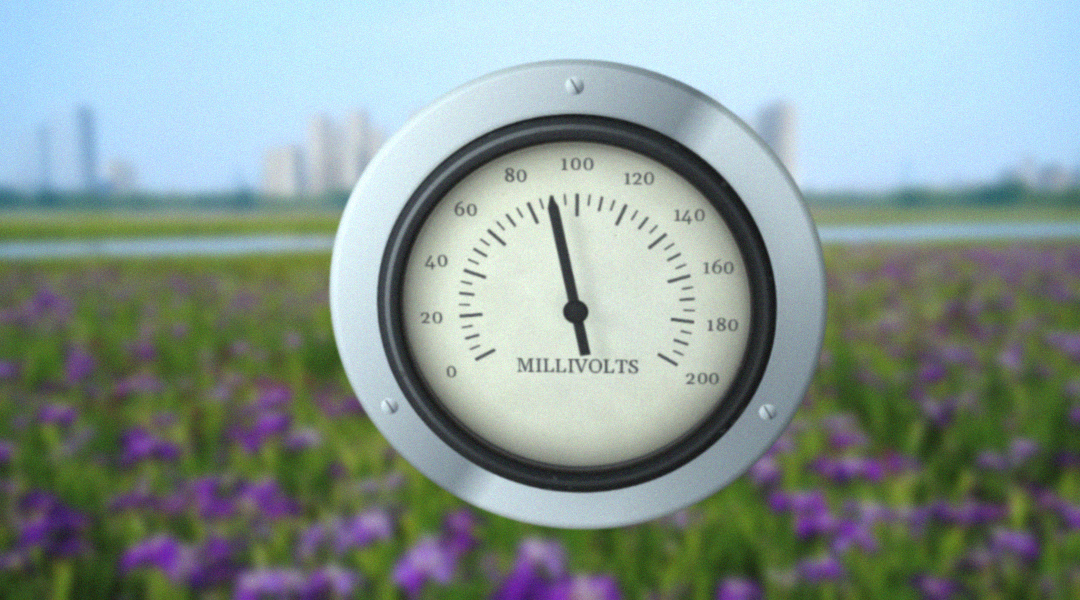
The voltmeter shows 90 (mV)
